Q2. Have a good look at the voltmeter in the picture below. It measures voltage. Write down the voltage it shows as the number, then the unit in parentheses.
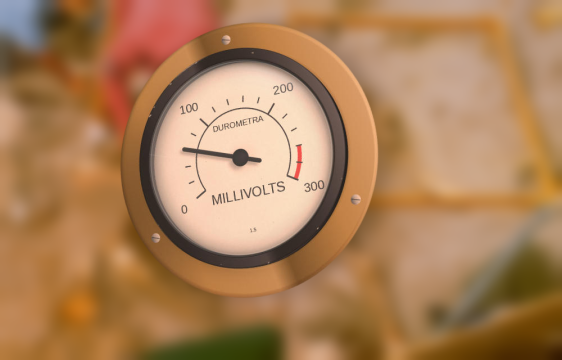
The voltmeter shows 60 (mV)
